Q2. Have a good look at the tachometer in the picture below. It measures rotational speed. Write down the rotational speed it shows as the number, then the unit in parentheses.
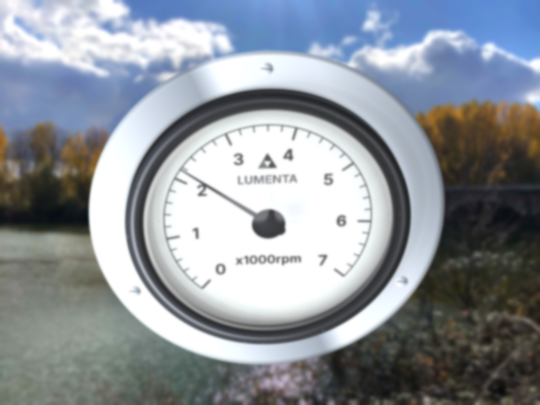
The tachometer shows 2200 (rpm)
